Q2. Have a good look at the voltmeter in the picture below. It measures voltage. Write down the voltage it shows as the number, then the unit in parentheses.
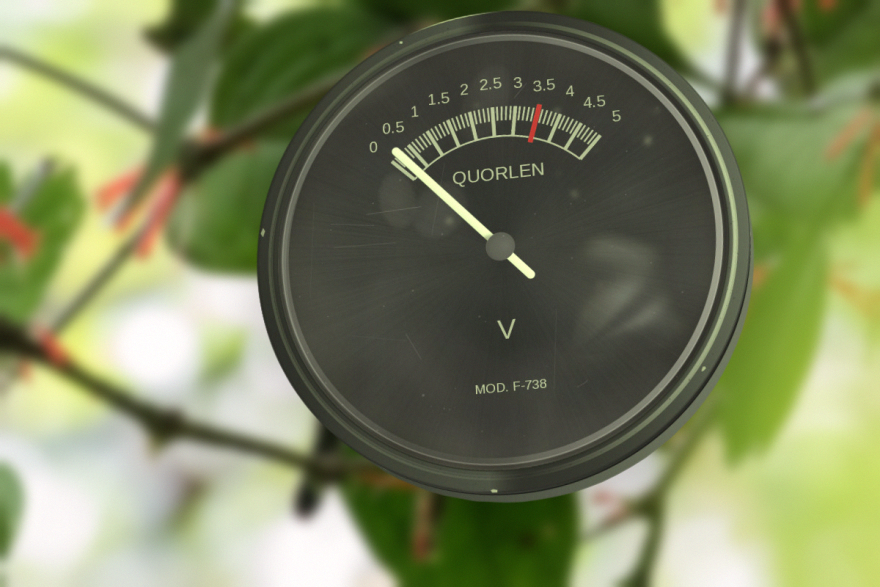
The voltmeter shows 0.2 (V)
